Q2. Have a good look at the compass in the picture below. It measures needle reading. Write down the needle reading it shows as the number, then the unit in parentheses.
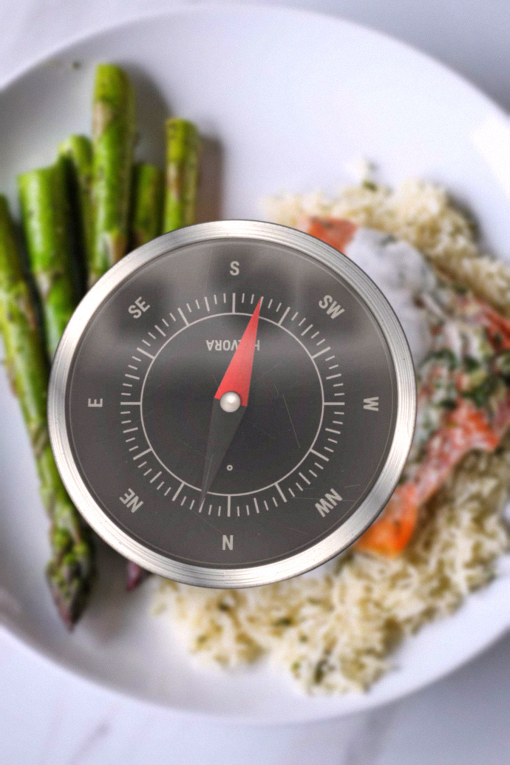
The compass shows 195 (°)
